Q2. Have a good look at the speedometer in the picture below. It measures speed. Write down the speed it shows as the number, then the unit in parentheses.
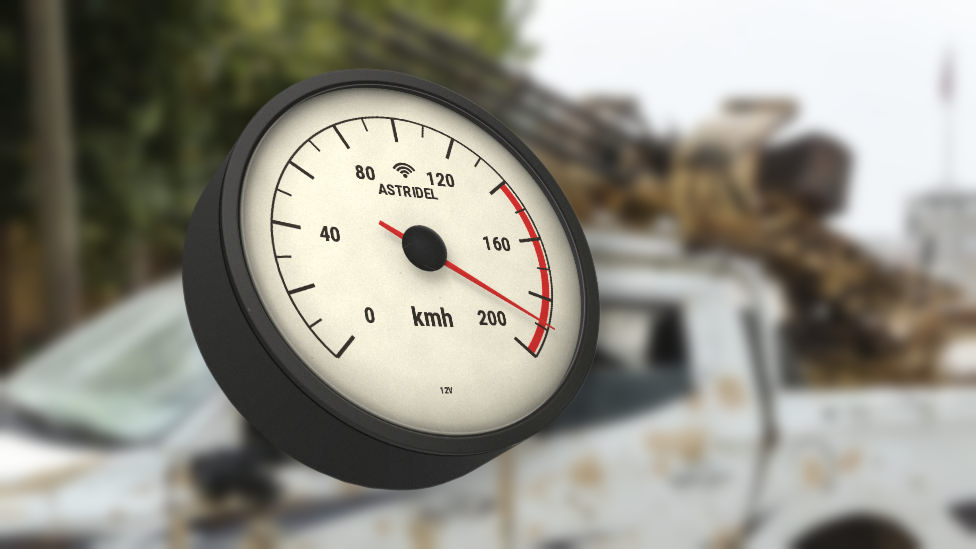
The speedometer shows 190 (km/h)
